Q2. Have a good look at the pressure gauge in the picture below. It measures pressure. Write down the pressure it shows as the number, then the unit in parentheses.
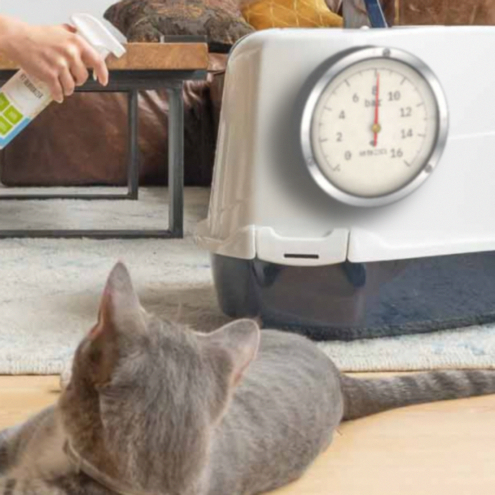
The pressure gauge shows 8 (bar)
